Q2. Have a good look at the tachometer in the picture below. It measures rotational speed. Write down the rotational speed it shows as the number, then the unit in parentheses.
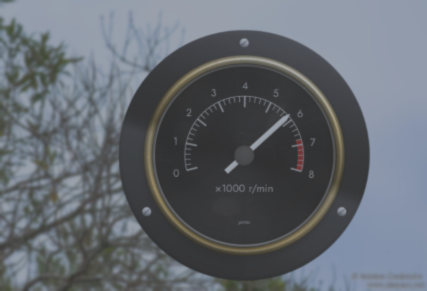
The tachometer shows 5800 (rpm)
